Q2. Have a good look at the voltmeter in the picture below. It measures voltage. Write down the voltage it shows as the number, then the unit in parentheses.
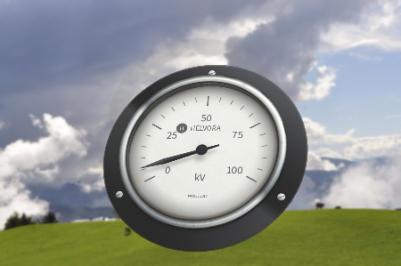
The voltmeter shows 5 (kV)
